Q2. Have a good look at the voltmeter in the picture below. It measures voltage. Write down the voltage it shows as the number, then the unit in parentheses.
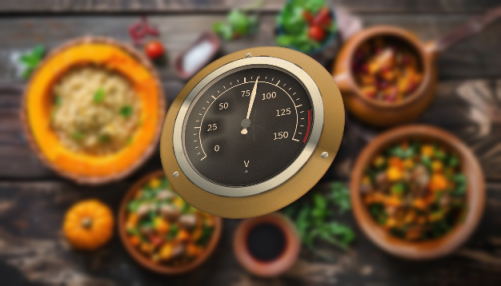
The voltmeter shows 85 (V)
